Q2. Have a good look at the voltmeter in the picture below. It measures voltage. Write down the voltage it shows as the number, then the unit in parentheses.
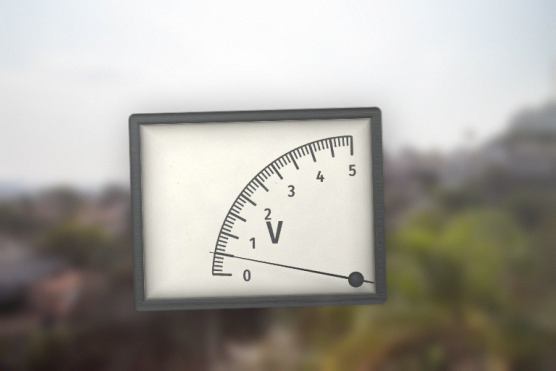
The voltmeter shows 0.5 (V)
